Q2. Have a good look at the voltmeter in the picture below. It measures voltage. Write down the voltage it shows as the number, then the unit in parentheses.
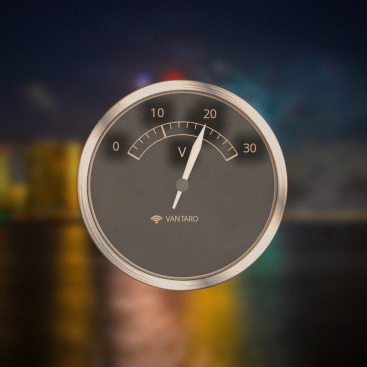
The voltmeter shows 20 (V)
